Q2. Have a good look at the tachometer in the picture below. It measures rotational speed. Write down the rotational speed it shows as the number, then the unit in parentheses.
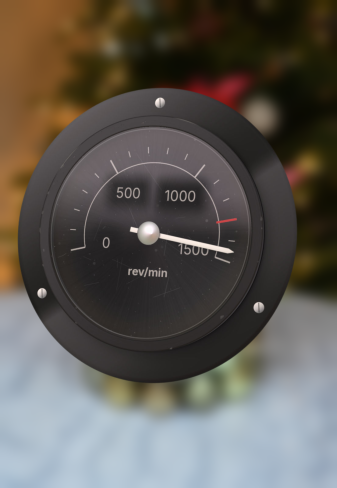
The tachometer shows 1450 (rpm)
